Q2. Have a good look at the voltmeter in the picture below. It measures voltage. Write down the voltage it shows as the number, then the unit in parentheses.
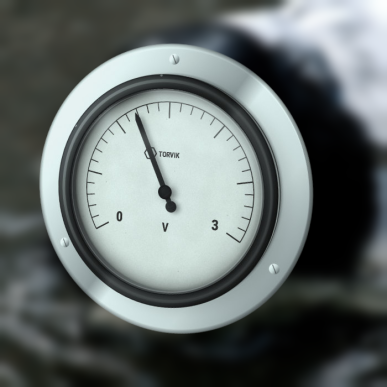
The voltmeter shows 1.2 (V)
